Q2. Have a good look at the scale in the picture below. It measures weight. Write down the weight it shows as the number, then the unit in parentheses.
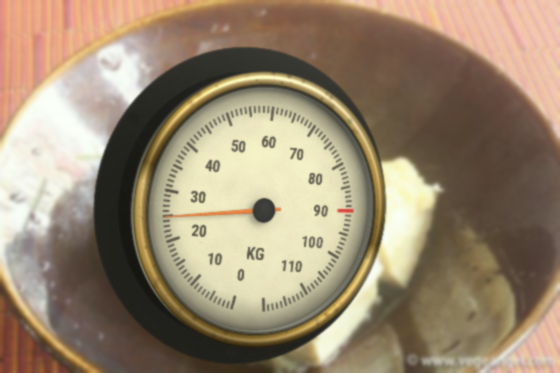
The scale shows 25 (kg)
